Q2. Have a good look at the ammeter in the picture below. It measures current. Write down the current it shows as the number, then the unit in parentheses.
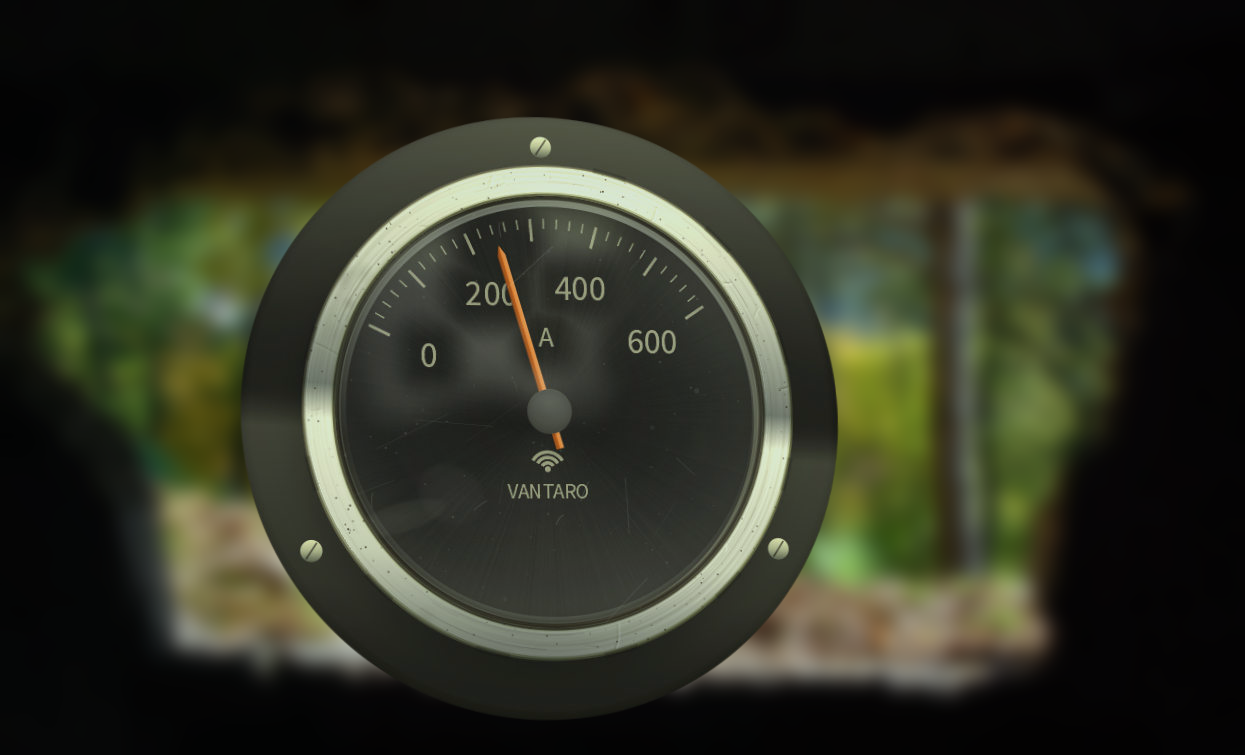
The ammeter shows 240 (A)
